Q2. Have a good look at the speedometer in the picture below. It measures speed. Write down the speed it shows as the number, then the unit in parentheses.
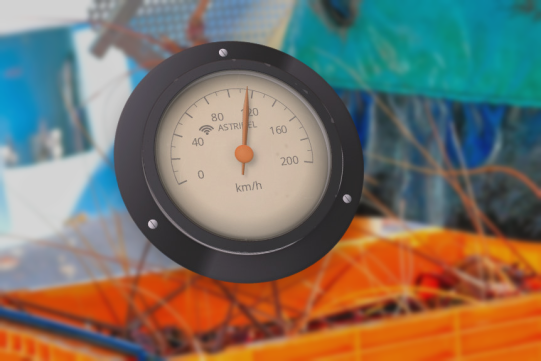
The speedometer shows 115 (km/h)
